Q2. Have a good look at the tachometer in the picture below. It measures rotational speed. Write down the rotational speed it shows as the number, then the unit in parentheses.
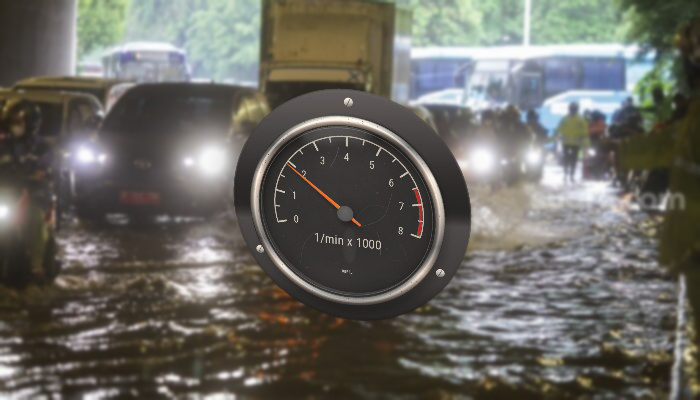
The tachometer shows 2000 (rpm)
